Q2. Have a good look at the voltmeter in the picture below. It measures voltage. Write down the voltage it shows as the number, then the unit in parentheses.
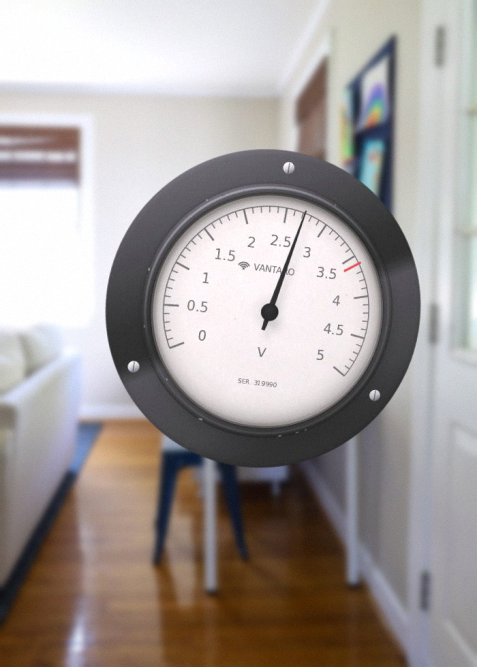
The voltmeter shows 2.7 (V)
